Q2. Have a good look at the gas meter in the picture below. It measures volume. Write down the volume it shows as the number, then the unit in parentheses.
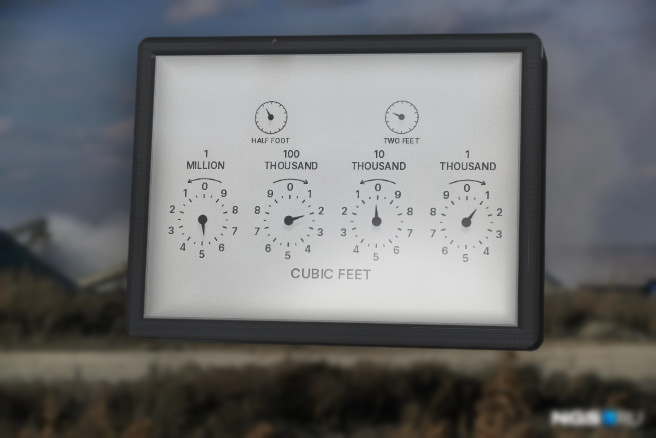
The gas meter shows 520100 (ft³)
